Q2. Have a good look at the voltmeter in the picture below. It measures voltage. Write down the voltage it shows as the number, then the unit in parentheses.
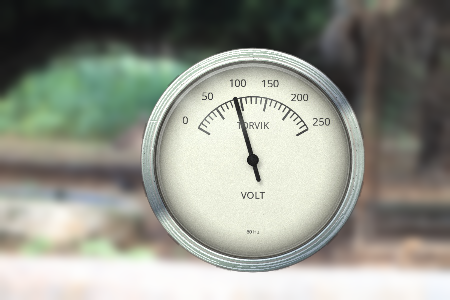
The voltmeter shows 90 (V)
